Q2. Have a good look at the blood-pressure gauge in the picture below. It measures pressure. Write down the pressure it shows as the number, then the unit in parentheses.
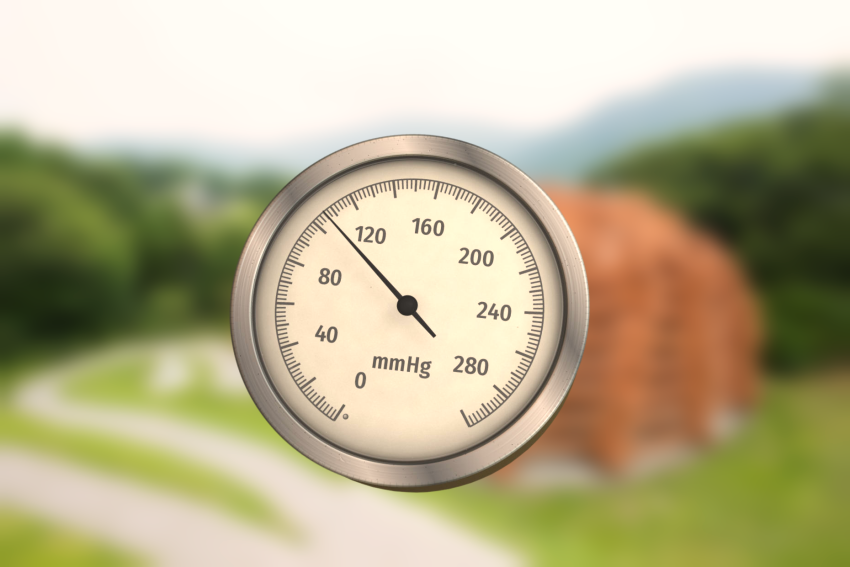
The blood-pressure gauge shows 106 (mmHg)
